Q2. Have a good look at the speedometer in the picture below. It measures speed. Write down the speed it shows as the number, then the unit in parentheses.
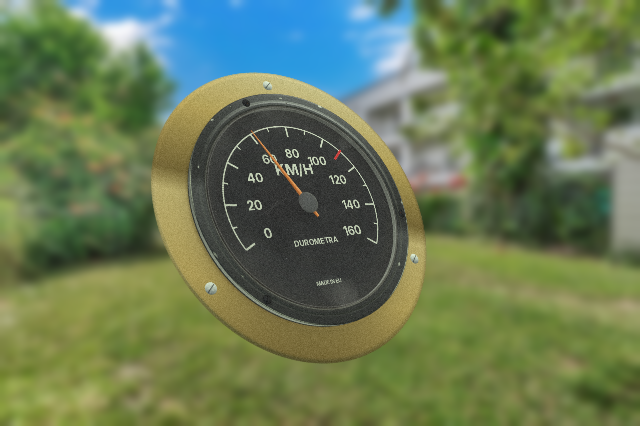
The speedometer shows 60 (km/h)
